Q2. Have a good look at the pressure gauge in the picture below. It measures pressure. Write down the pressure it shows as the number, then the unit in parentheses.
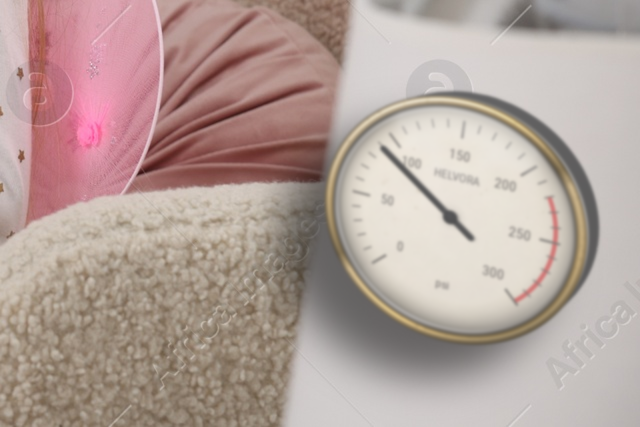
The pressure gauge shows 90 (psi)
